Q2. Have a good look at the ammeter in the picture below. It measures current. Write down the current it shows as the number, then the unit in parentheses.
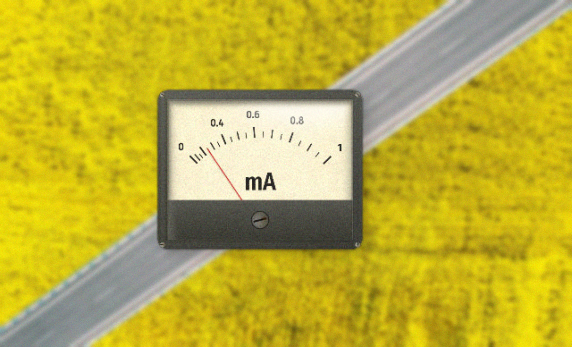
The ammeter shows 0.25 (mA)
